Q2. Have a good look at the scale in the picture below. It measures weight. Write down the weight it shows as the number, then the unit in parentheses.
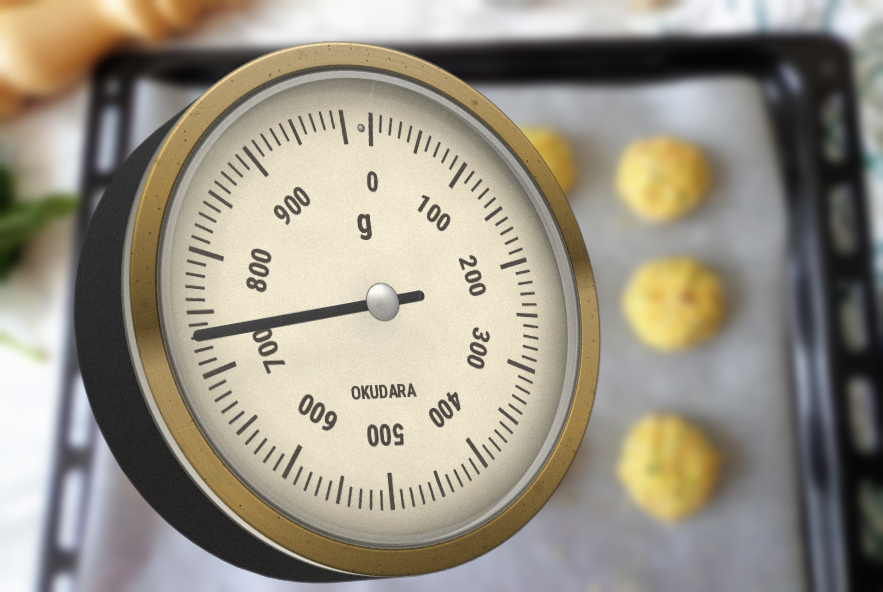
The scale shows 730 (g)
